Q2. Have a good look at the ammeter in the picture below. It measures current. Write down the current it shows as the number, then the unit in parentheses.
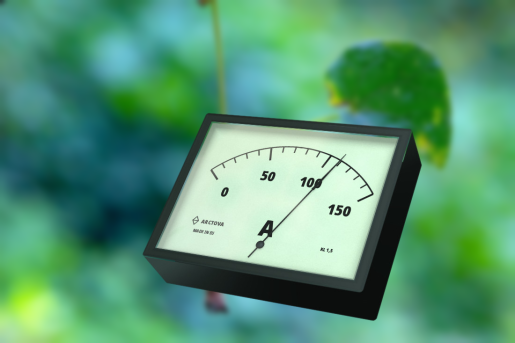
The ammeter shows 110 (A)
